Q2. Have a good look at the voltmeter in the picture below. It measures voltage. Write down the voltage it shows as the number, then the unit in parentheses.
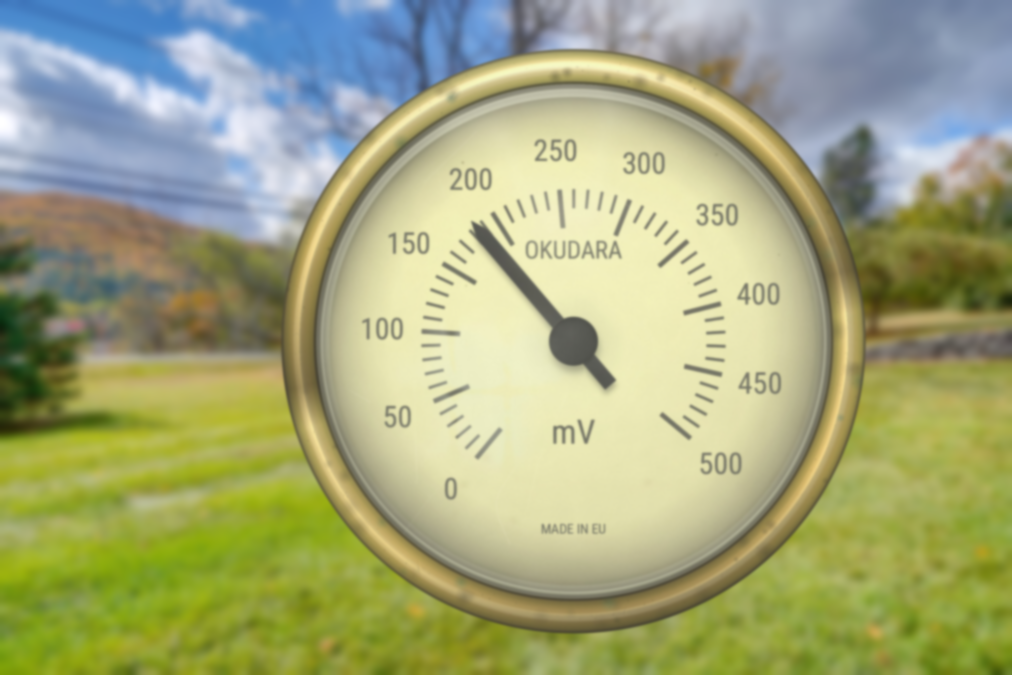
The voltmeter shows 185 (mV)
